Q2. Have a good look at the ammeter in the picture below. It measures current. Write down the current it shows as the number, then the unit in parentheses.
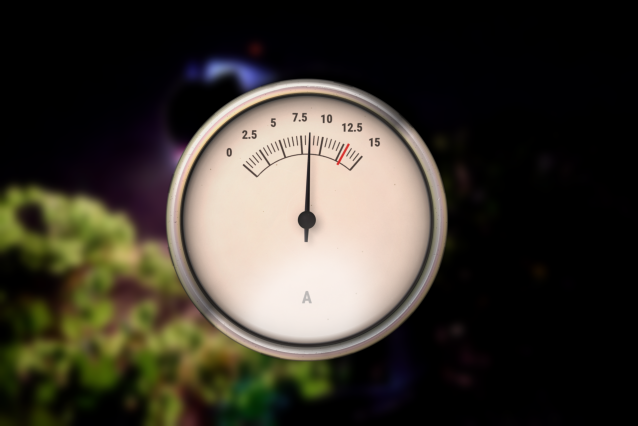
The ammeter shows 8.5 (A)
